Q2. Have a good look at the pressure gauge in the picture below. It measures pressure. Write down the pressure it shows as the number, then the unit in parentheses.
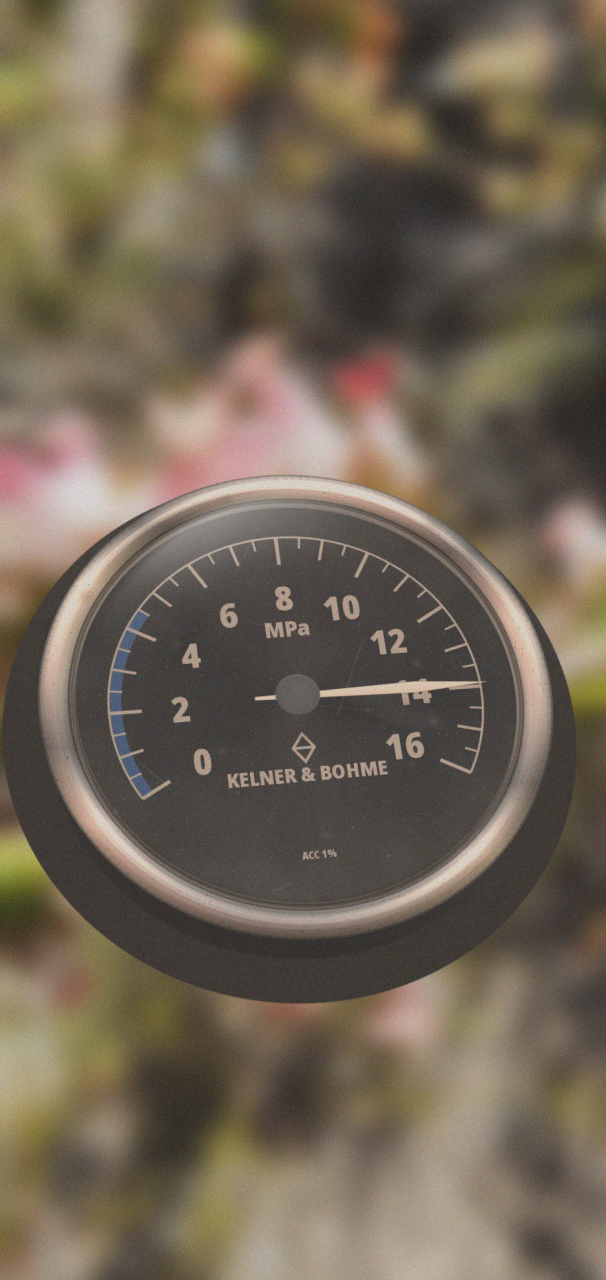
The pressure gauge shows 14 (MPa)
